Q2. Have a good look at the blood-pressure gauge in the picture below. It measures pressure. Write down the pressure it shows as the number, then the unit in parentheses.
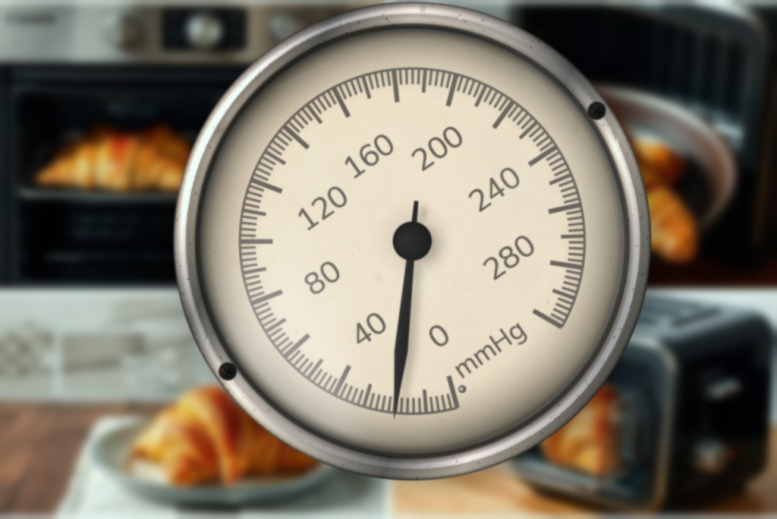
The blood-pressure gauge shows 20 (mmHg)
